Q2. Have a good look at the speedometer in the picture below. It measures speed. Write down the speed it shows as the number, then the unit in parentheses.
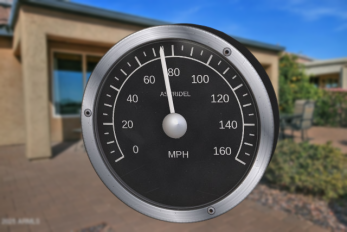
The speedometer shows 75 (mph)
